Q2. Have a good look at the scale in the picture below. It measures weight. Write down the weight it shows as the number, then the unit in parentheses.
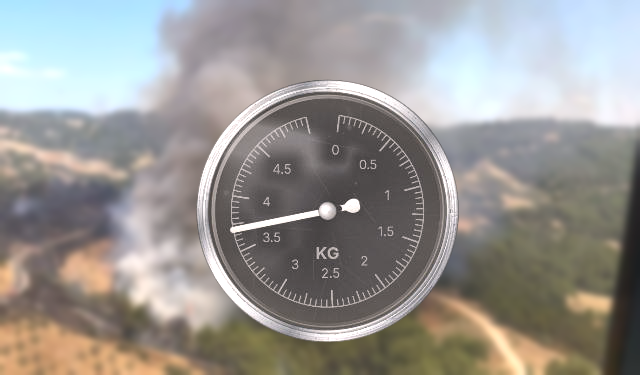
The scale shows 3.7 (kg)
